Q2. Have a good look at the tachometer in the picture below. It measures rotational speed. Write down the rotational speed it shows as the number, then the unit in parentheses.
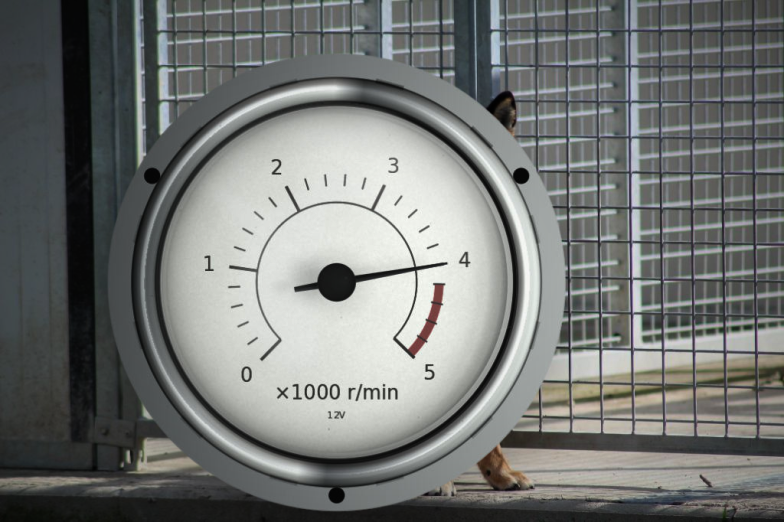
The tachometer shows 4000 (rpm)
